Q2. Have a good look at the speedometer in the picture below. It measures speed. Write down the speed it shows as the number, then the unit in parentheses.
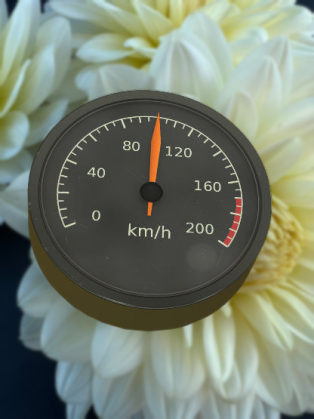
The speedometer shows 100 (km/h)
